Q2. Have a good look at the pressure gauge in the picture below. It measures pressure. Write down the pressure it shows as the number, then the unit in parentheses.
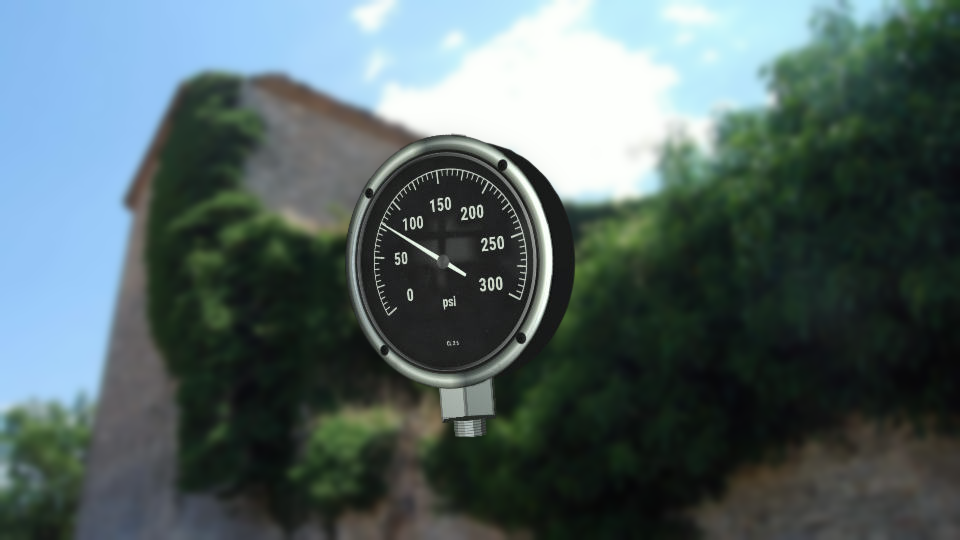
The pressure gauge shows 80 (psi)
